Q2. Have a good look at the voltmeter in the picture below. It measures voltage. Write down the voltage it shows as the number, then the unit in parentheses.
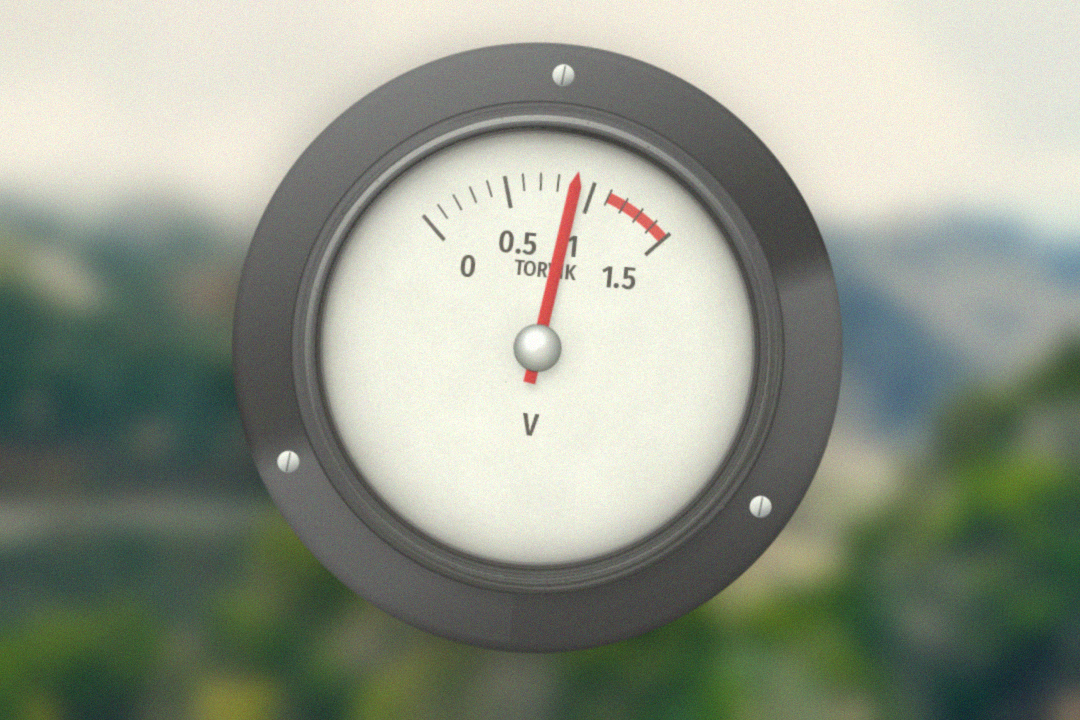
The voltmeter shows 0.9 (V)
